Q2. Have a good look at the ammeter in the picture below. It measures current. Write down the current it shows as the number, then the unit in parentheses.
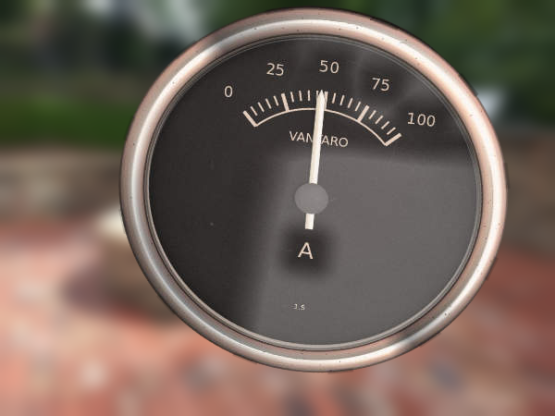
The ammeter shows 47.5 (A)
